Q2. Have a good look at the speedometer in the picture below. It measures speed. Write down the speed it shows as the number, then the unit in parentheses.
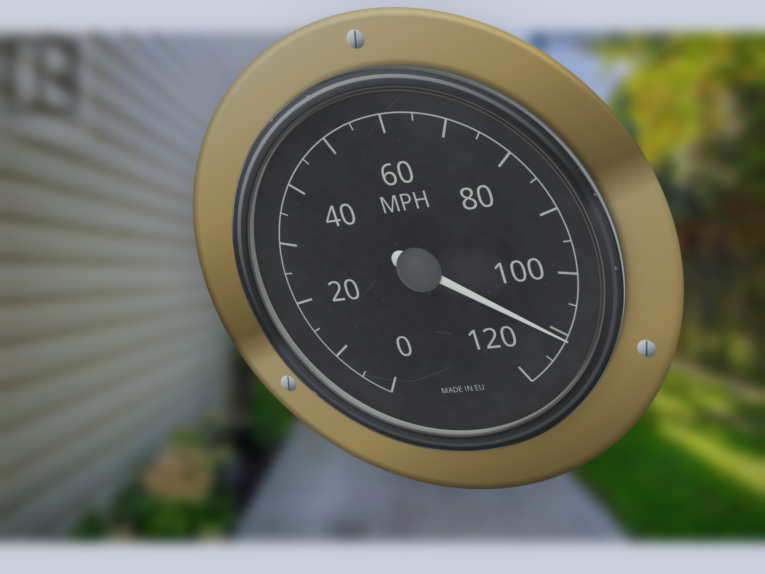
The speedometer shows 110 (mph)
